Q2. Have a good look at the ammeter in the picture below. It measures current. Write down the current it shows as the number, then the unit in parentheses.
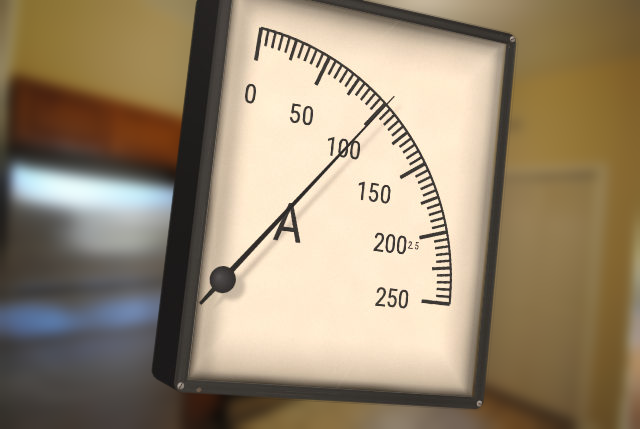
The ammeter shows 100 (A)
